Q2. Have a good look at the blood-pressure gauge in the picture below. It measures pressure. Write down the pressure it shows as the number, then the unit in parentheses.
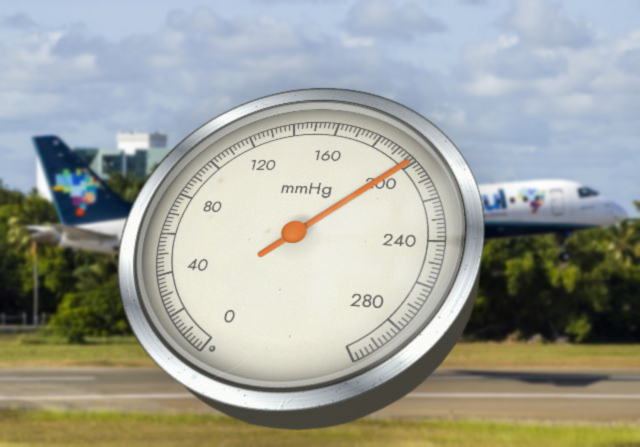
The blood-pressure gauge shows 200 (mmHg)
